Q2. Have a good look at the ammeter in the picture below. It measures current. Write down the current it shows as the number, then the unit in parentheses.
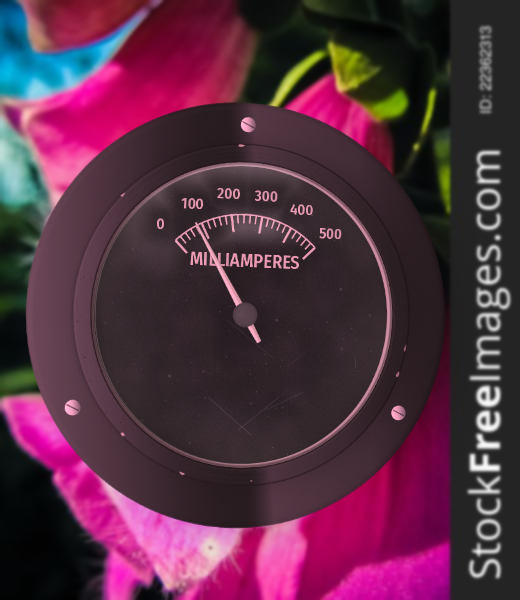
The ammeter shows 80 (mA)
